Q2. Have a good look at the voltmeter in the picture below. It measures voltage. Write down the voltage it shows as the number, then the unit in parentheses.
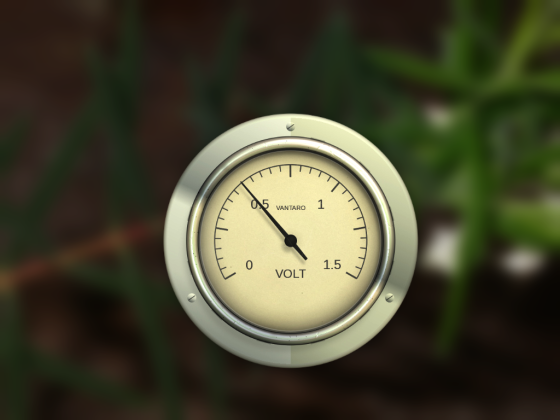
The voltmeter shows 0.5 (V)
